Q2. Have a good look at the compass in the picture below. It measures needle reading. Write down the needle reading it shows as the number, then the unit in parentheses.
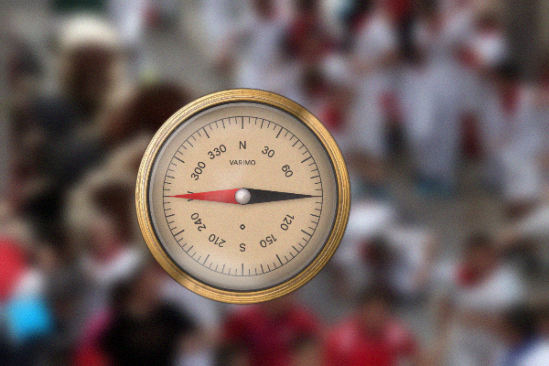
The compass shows 270 (°)
